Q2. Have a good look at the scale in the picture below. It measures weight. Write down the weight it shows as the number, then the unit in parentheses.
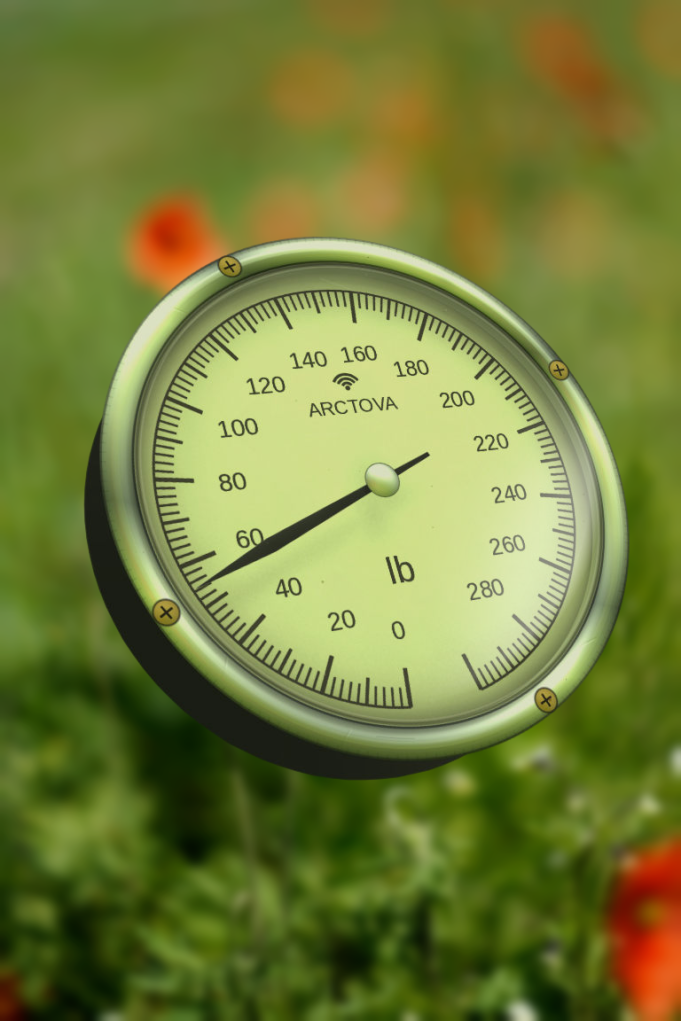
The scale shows 54 (lb)
